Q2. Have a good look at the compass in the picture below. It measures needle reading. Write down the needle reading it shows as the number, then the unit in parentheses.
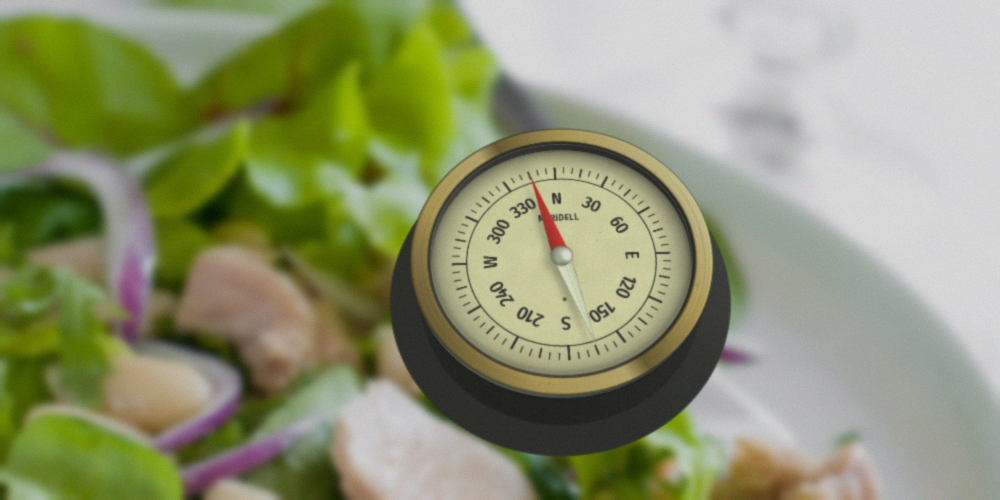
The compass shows 345 (°)
